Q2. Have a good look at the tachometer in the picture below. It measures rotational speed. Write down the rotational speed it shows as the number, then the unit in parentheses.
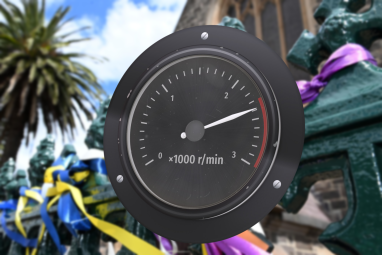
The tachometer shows 2400 (rpm)
